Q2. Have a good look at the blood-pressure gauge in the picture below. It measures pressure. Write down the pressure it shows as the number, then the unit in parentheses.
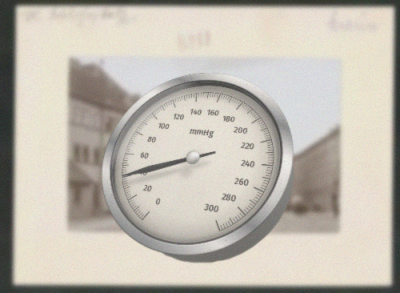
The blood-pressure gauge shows 40 (mmHg)
